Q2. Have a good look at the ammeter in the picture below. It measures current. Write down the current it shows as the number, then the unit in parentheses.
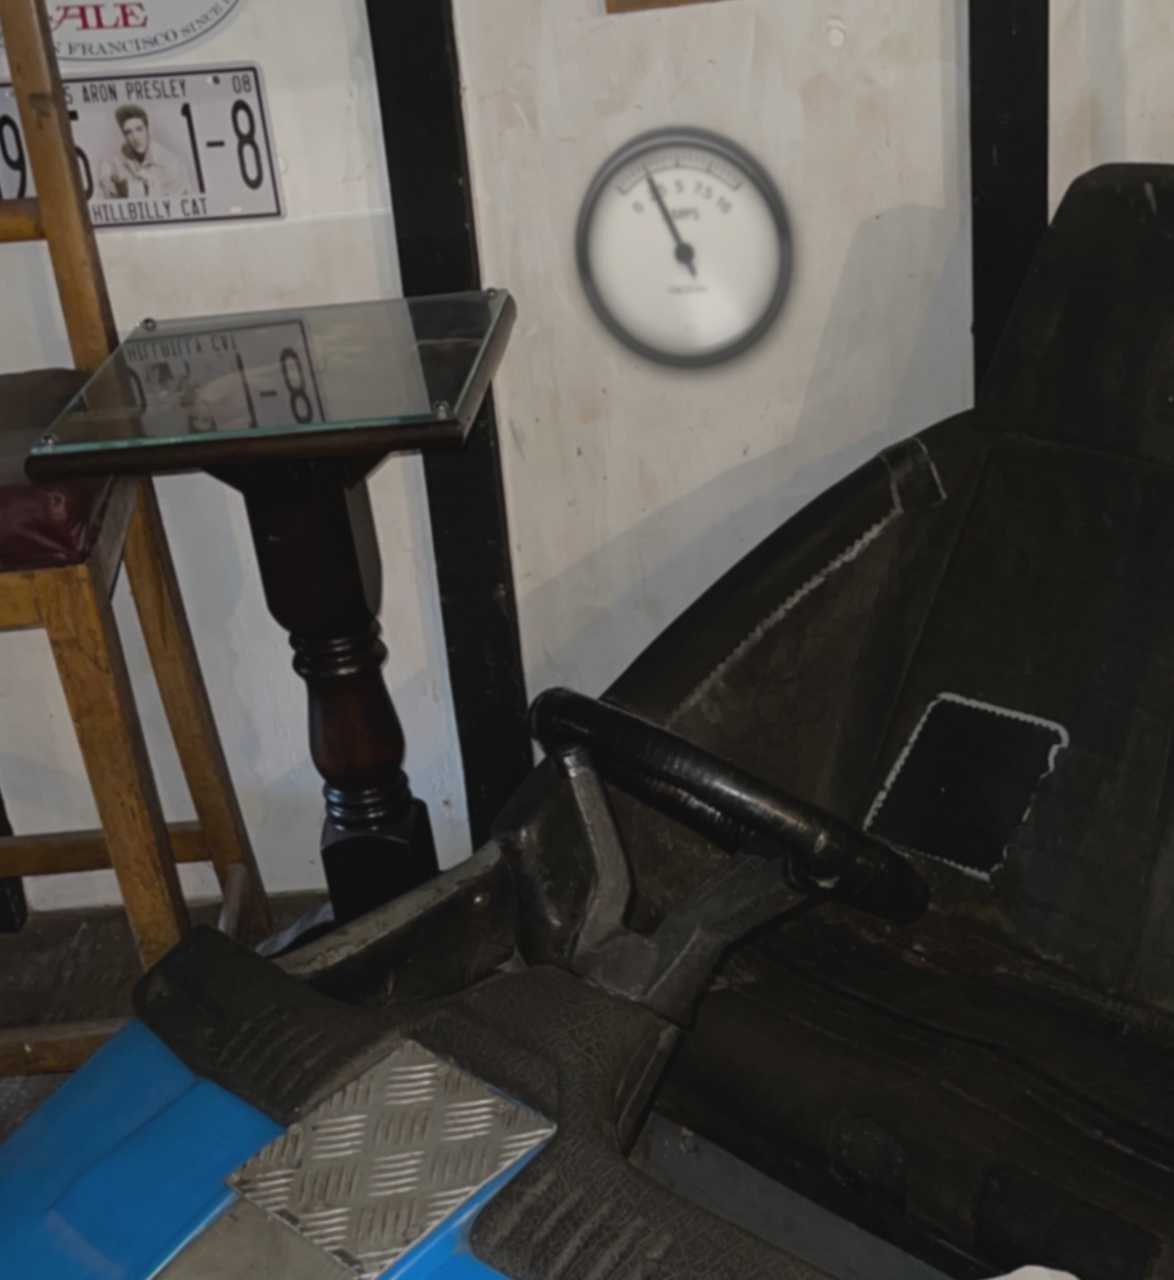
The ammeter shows 2.5 (A)
